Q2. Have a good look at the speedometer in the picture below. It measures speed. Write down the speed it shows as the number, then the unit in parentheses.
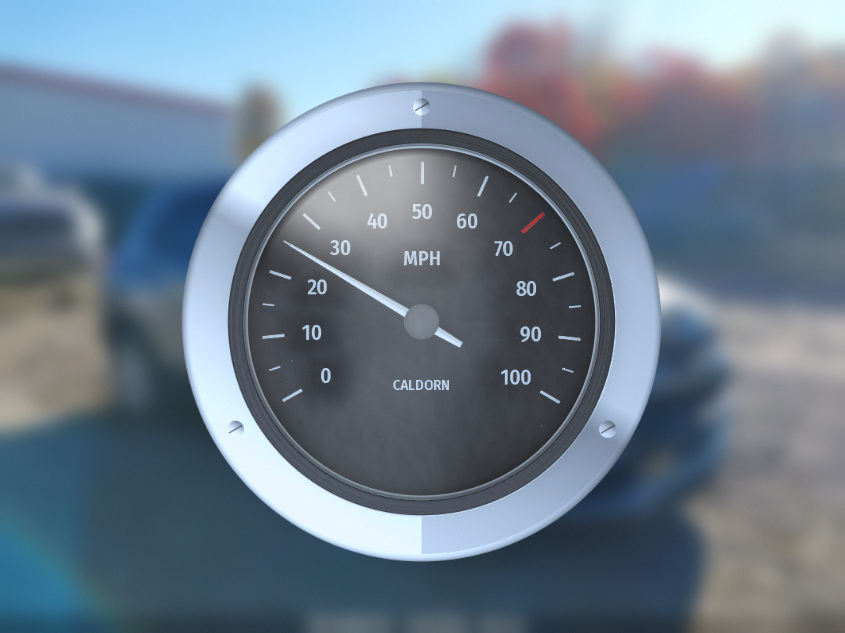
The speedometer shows 25 (mph)
